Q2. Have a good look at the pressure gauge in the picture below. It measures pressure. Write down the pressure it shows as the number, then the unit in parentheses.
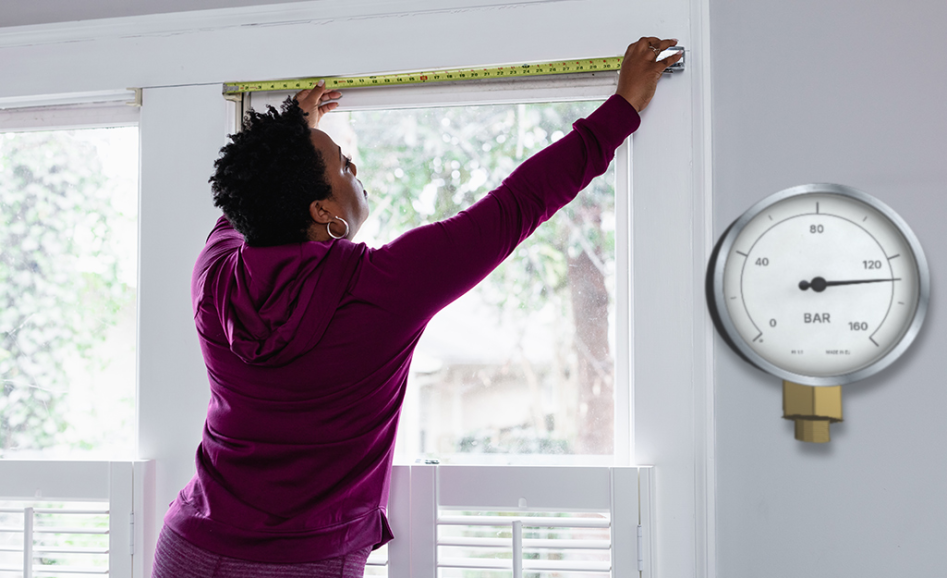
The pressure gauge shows 130 (bar)
